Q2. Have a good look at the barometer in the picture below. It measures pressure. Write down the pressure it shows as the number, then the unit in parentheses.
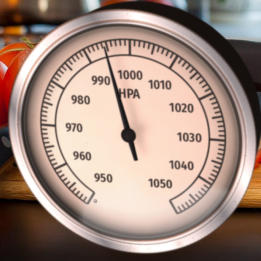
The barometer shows 995 (hPa)
